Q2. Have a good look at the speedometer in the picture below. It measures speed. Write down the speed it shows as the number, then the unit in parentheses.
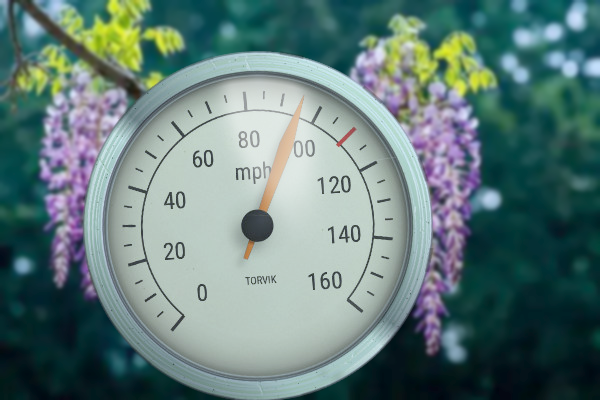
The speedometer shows 95 (mph)
